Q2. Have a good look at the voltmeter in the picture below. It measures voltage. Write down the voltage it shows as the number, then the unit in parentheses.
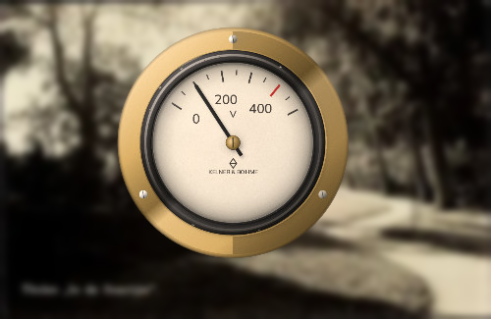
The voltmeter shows 100 (V)
